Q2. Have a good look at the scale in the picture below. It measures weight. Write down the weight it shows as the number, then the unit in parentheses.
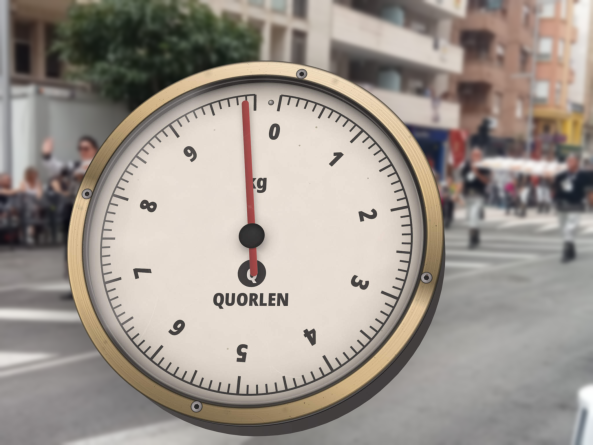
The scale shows 9.9 (kg)
